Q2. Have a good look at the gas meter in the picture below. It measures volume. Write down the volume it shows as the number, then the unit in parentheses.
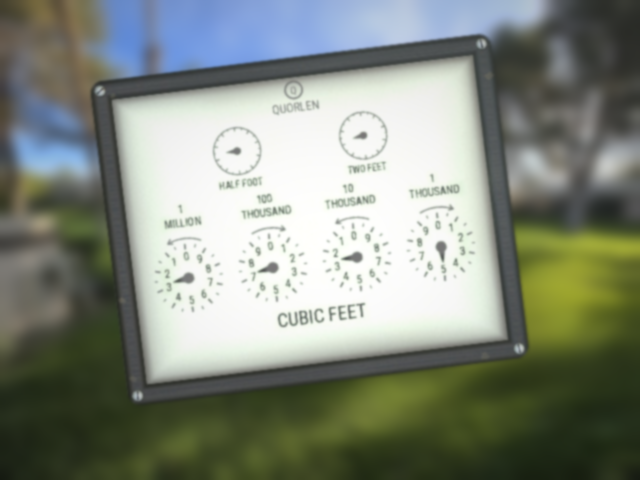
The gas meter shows 272500 (ft³)
